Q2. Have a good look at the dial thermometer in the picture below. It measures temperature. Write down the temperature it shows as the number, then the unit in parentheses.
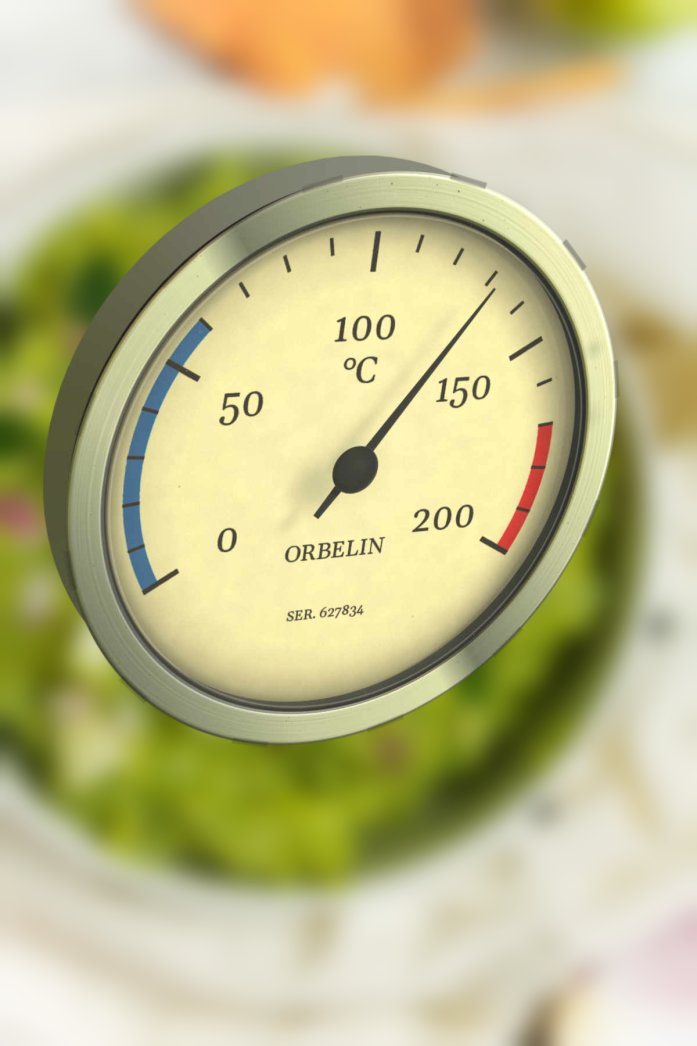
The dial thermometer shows 130 (°C)
